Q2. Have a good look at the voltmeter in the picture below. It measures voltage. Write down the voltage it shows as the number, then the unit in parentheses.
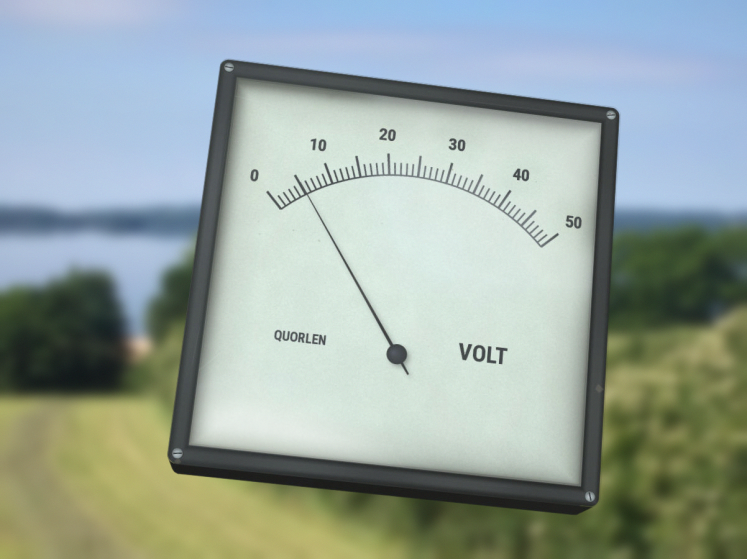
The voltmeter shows 5 (V)
